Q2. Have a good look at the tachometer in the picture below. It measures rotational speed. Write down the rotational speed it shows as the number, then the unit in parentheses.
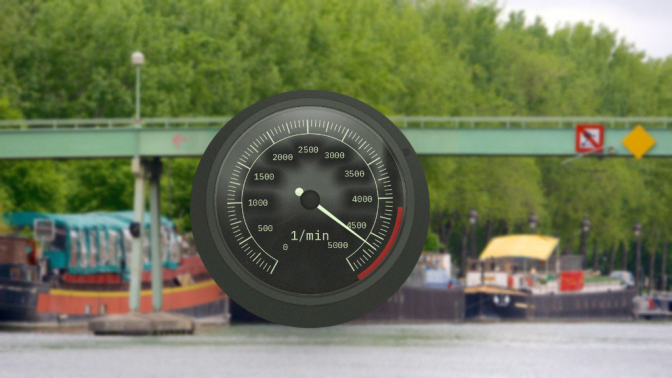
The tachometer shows 4650 (rpm)
